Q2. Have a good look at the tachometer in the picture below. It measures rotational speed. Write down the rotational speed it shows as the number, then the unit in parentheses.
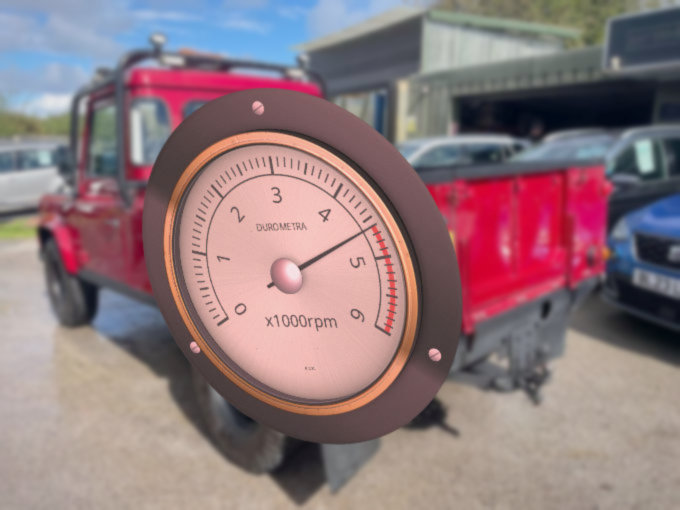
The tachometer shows 4600 (rpm)
